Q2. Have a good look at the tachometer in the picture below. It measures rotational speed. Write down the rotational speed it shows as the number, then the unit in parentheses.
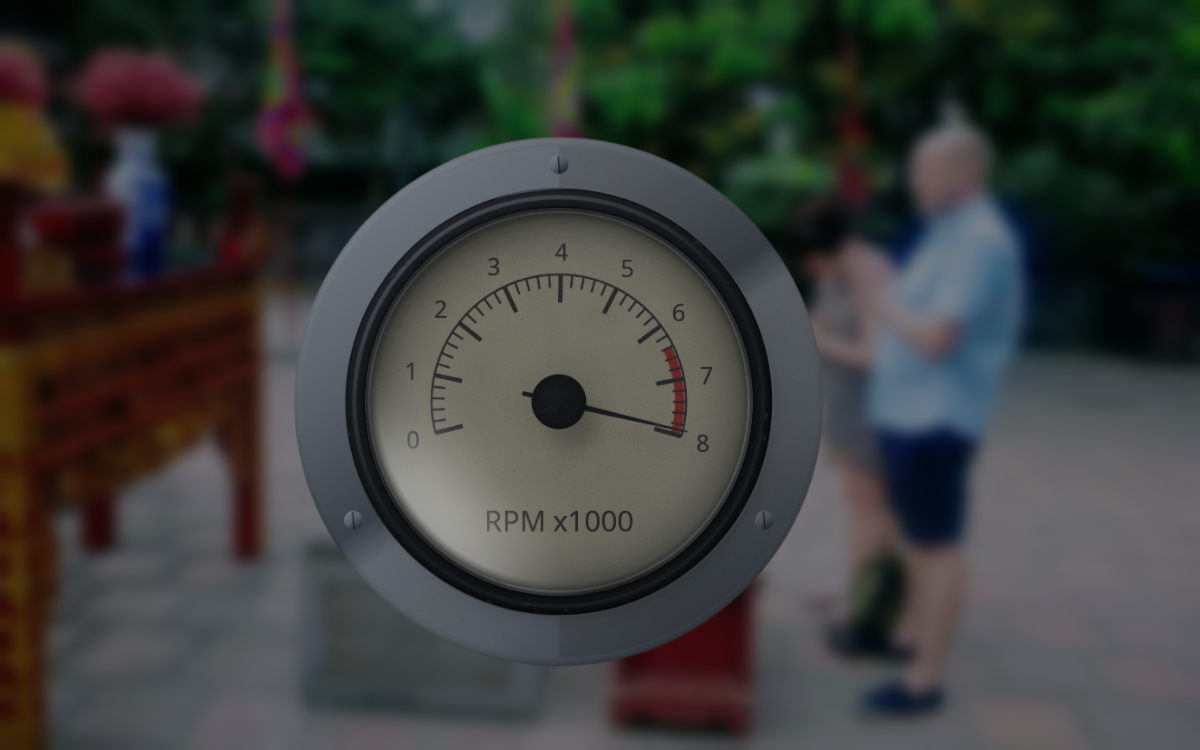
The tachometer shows 7900 (rpm)
